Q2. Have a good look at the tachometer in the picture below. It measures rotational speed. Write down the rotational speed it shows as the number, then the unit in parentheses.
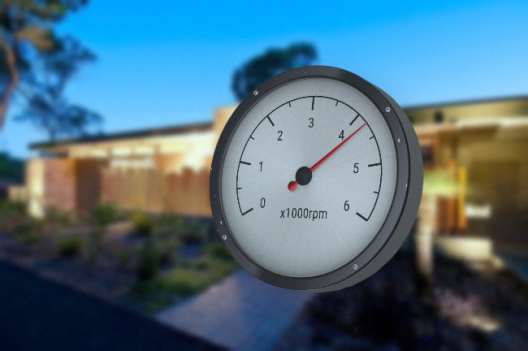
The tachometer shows 4250 (rpm)
